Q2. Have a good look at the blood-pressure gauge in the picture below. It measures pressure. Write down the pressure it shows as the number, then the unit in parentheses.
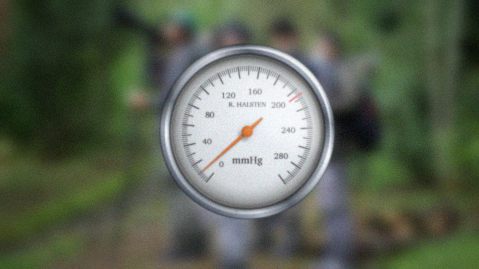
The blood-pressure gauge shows 10 (mmHg)
